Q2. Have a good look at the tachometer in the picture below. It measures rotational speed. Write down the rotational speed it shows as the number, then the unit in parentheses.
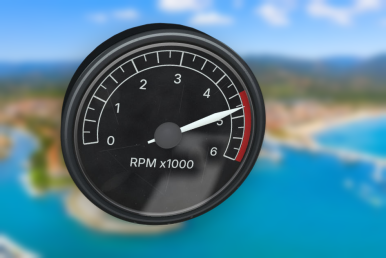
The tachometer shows 4750 (rpm)
